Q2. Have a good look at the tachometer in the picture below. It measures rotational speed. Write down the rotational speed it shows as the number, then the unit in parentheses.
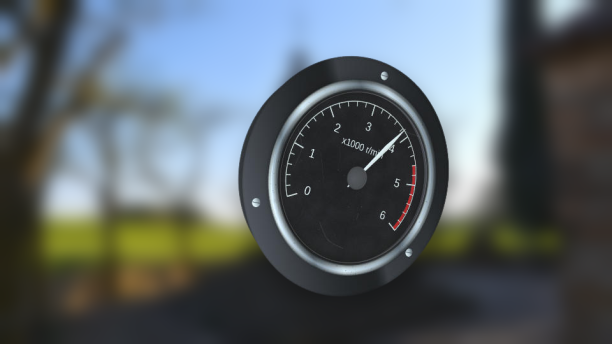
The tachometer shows 3800 (rpm)
